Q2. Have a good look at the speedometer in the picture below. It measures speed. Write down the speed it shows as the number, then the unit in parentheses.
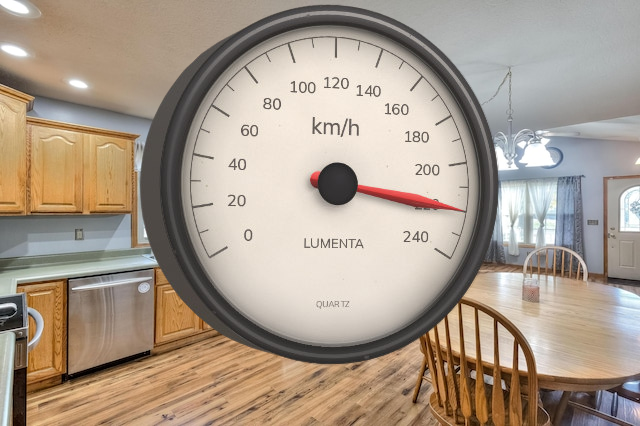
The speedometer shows 220 (km/h)
